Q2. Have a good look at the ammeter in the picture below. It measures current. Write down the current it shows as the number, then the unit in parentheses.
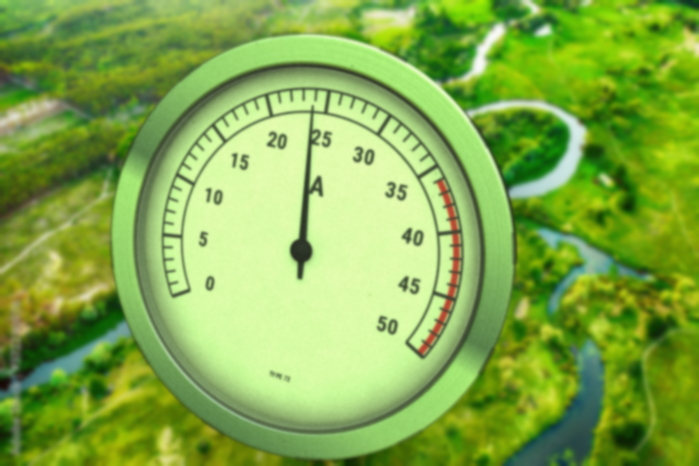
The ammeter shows 24 (A)
